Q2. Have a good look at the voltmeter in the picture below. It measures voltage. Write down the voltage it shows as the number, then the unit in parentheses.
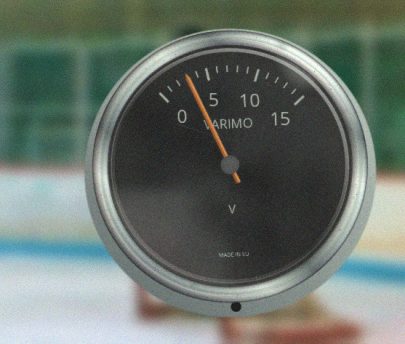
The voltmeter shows 3 (V)
